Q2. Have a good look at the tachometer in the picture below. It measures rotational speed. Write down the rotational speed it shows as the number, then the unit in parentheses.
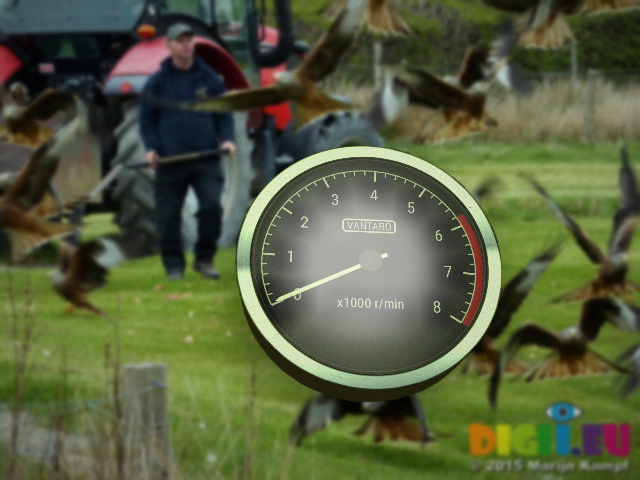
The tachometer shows 0 (rpm)
